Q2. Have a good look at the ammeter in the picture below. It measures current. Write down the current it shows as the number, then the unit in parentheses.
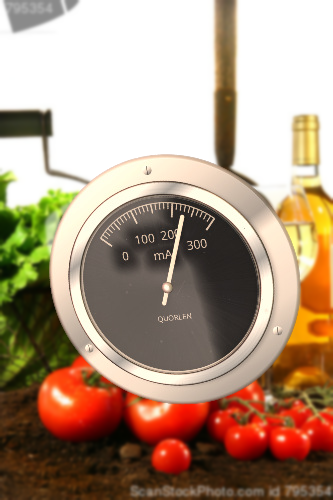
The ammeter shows 230 (mA)
